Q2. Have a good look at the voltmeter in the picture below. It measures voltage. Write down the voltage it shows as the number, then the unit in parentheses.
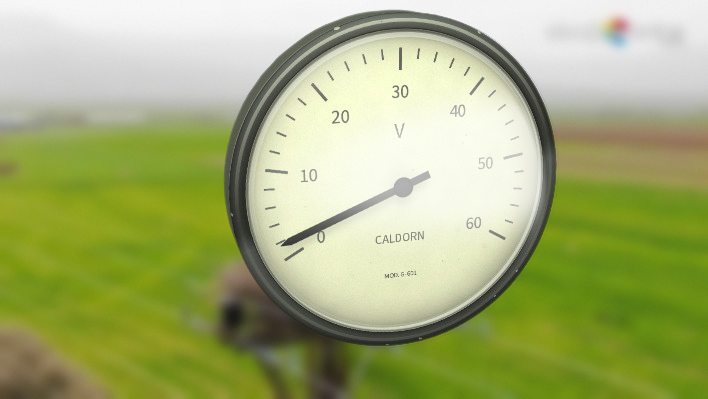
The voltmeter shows 2 (V)
